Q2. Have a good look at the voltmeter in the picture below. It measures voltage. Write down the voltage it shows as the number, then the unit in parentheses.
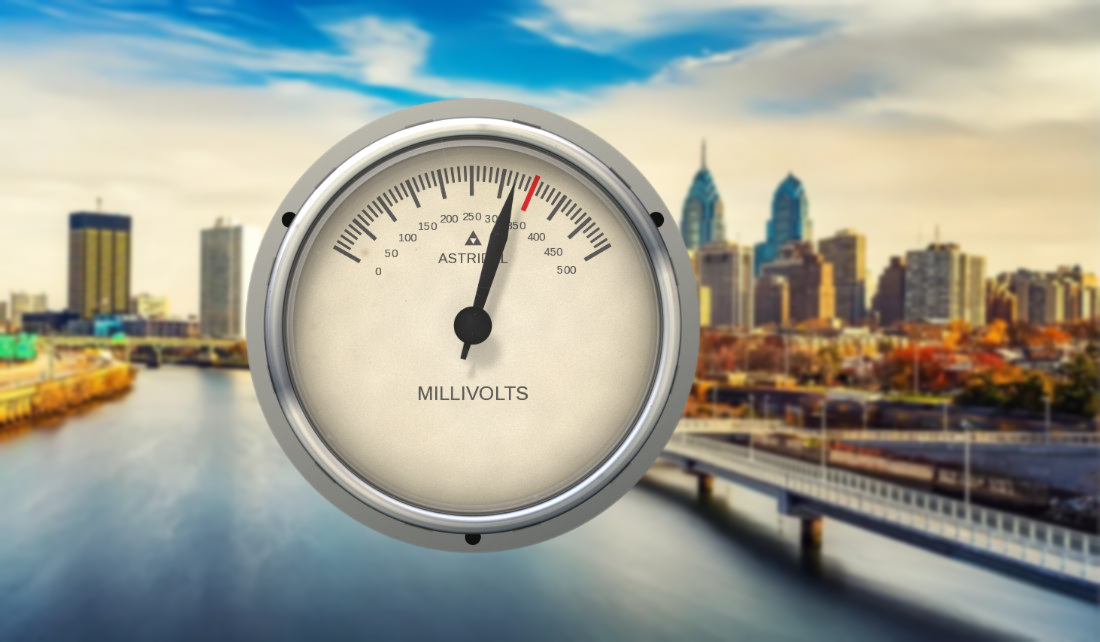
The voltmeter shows 320 (mV)
